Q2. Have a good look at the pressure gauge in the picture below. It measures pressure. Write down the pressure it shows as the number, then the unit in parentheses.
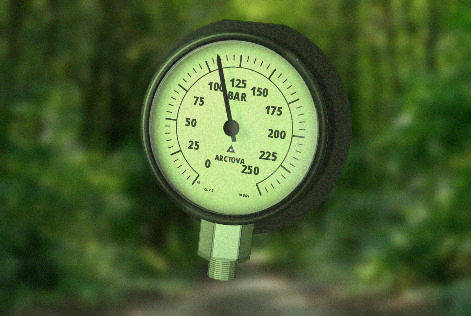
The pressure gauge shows 110 (bar)
